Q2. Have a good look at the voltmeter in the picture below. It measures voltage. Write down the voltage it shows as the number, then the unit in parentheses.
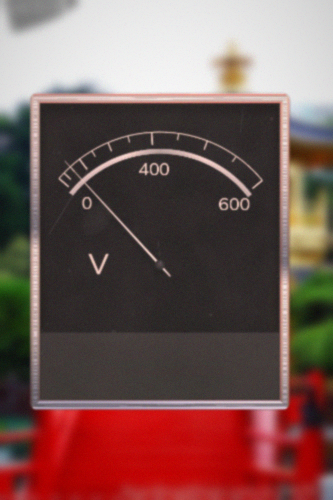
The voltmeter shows 150 (V)
